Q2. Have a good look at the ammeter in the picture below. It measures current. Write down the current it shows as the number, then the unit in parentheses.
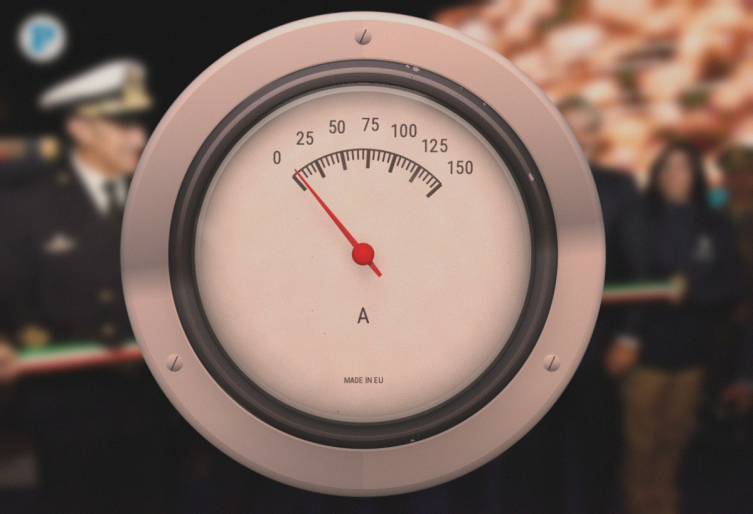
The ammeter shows 5 (A)
